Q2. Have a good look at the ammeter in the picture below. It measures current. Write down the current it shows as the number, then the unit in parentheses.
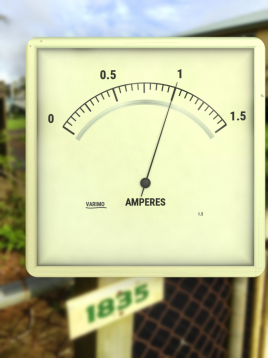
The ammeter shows 1 (A)
